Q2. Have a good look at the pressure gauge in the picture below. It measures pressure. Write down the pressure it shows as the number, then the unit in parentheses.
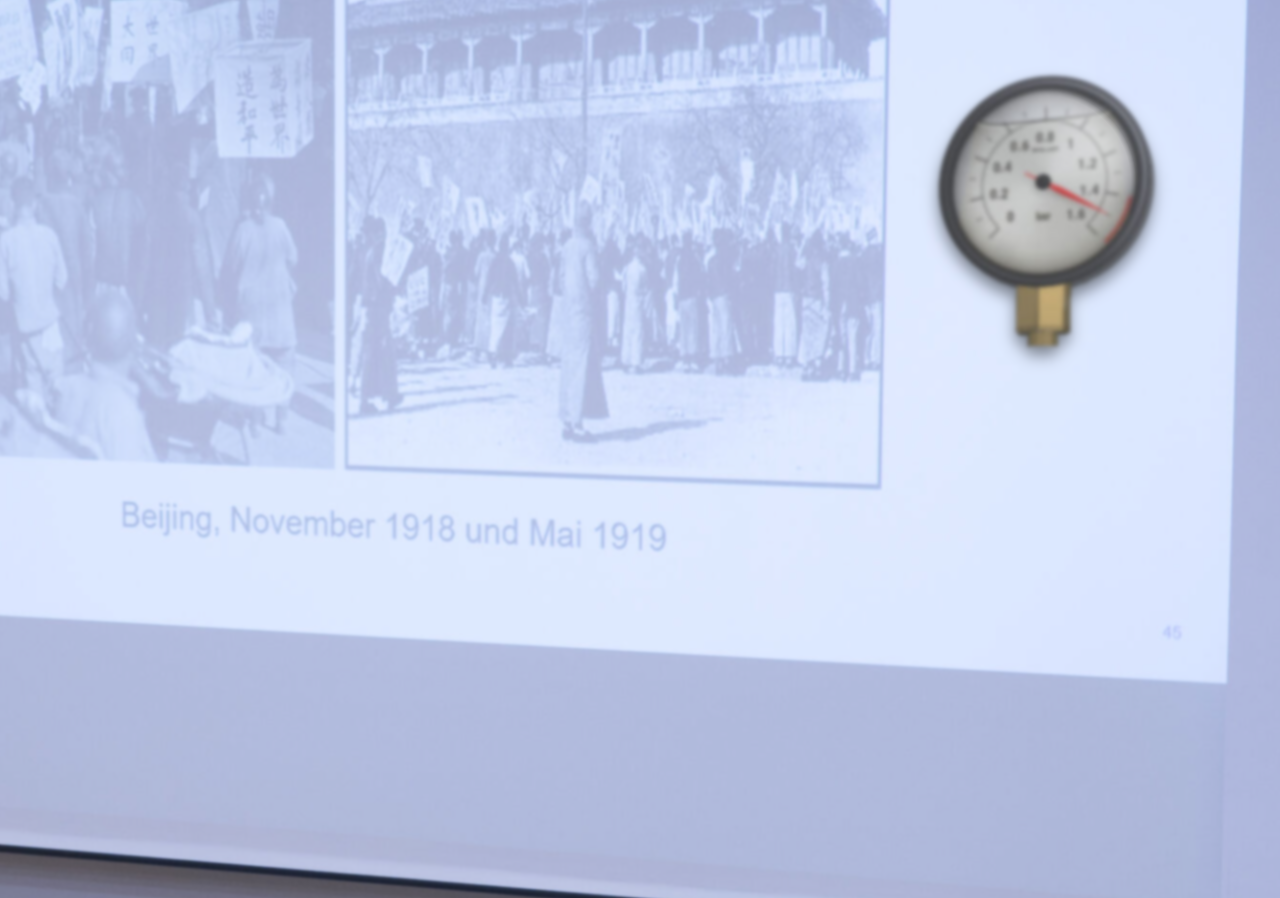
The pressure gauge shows 1.5 (bar)
